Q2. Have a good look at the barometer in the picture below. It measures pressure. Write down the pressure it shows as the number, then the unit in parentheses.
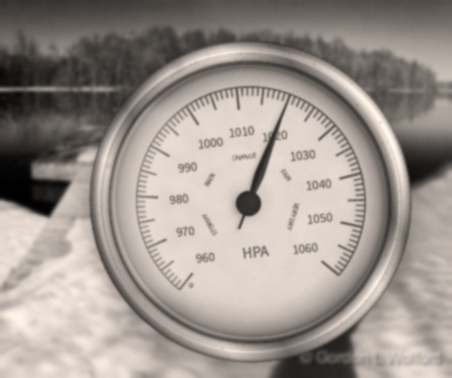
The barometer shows 1020 (hPa)
